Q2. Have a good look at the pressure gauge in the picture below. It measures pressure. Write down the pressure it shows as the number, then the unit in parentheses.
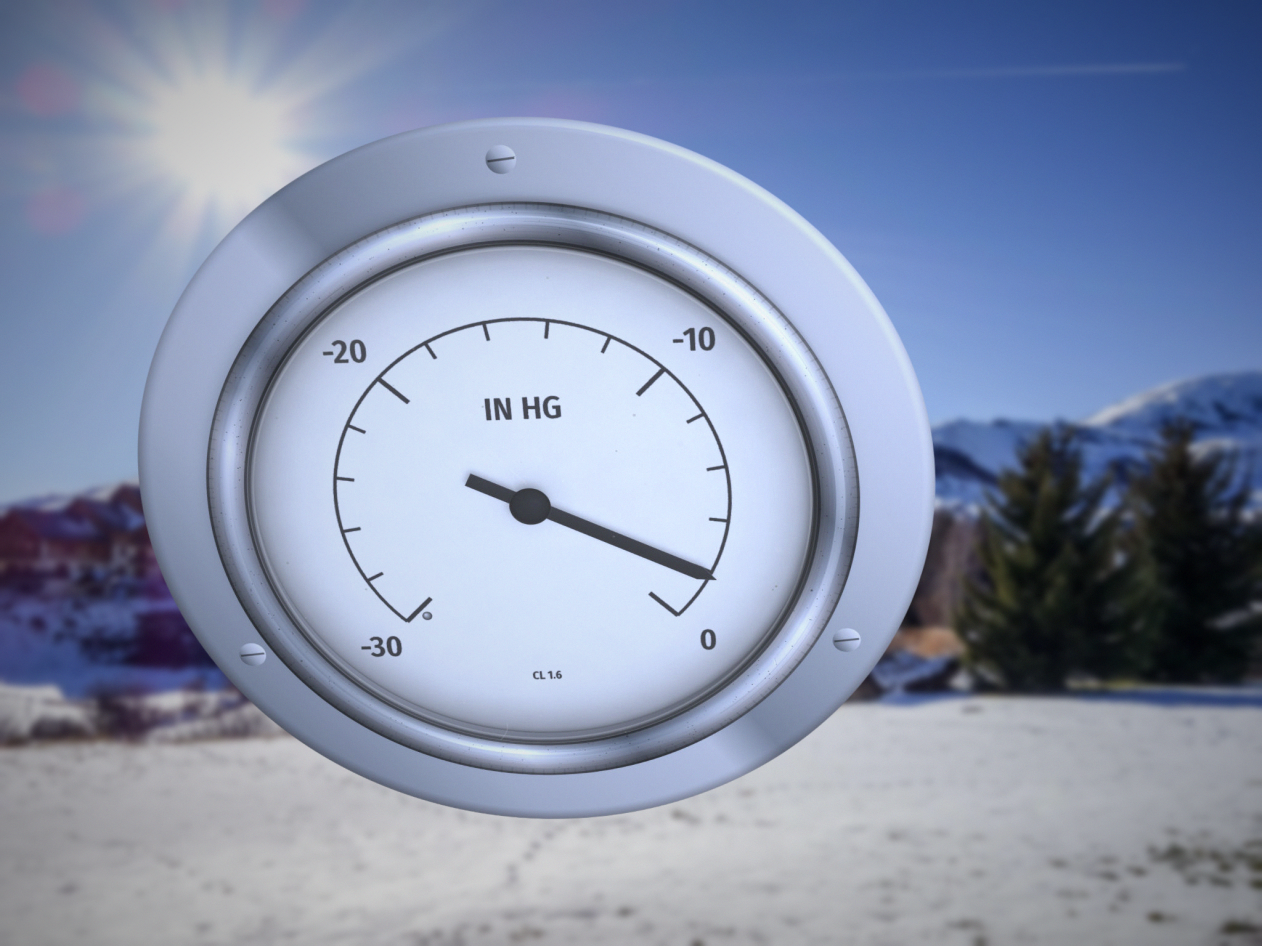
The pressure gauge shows -2 (inHg)
